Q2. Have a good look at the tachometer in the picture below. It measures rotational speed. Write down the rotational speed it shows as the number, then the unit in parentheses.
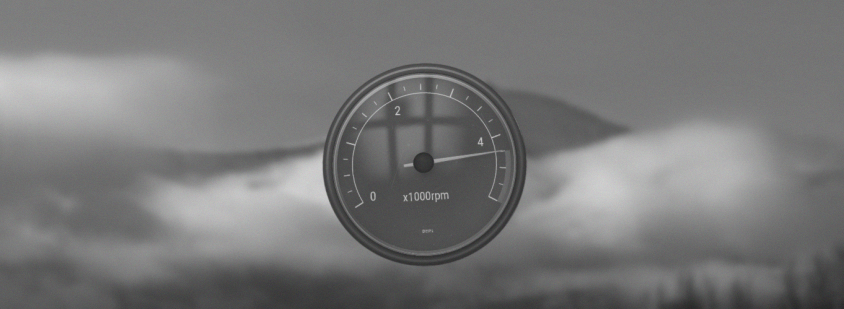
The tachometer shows 4250 (rpm)
